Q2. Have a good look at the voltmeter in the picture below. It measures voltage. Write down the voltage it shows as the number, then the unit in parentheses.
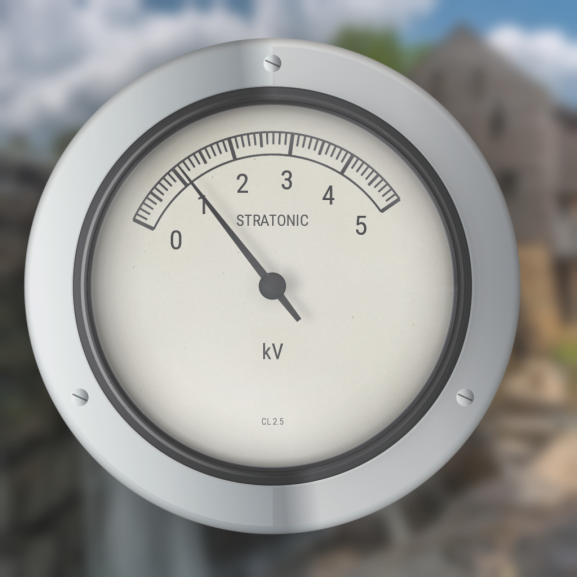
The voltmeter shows 1.1 (kV)
